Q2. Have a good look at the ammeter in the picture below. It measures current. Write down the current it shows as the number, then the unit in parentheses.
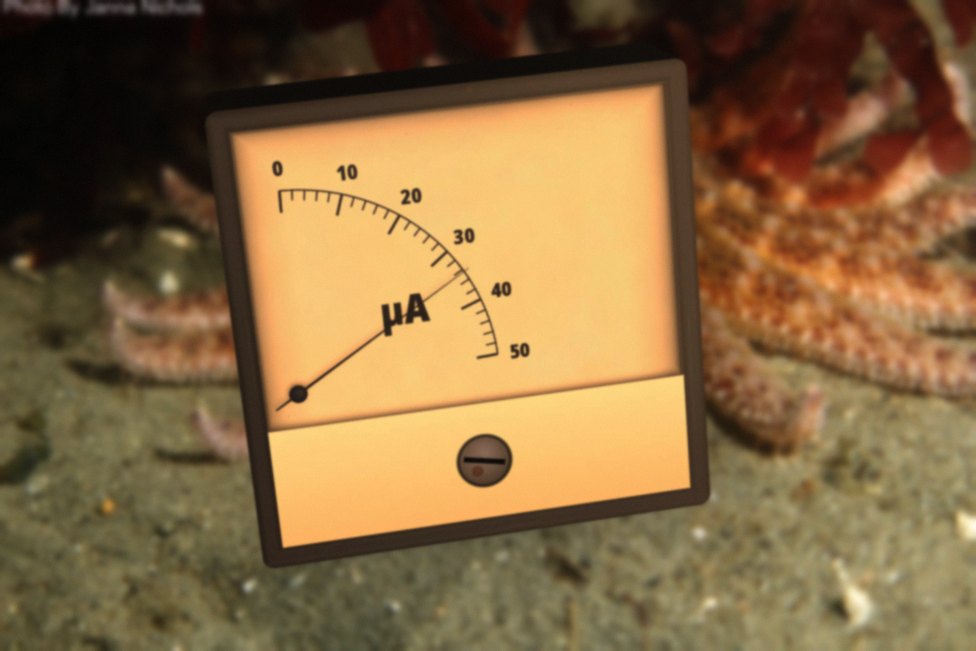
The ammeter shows 34 (µA)
